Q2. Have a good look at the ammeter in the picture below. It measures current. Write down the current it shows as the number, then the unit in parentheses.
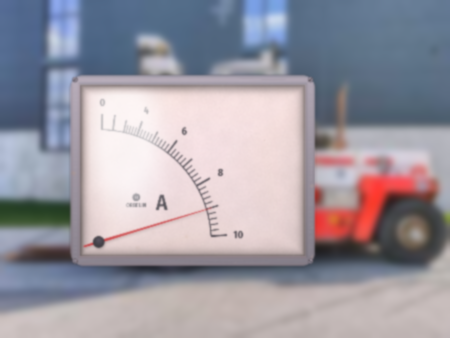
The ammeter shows 9 (A)
